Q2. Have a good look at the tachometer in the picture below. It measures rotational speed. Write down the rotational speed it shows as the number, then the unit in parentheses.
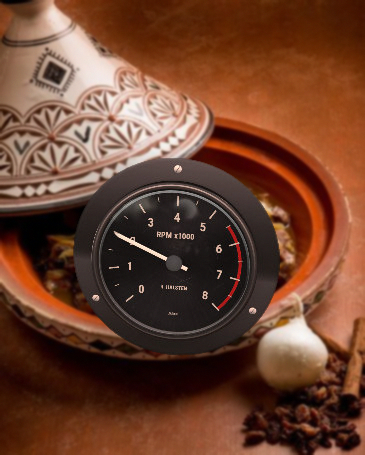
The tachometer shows 2000 (rpm)
